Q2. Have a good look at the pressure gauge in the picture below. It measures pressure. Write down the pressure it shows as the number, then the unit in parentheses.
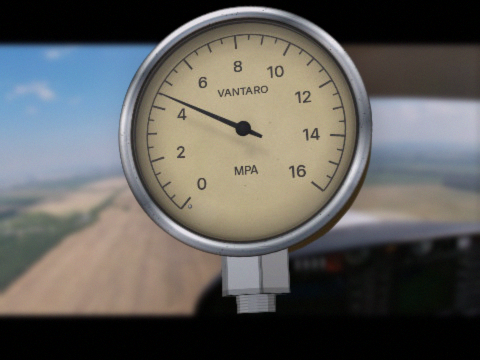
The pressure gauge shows 4.5 (MPa)
